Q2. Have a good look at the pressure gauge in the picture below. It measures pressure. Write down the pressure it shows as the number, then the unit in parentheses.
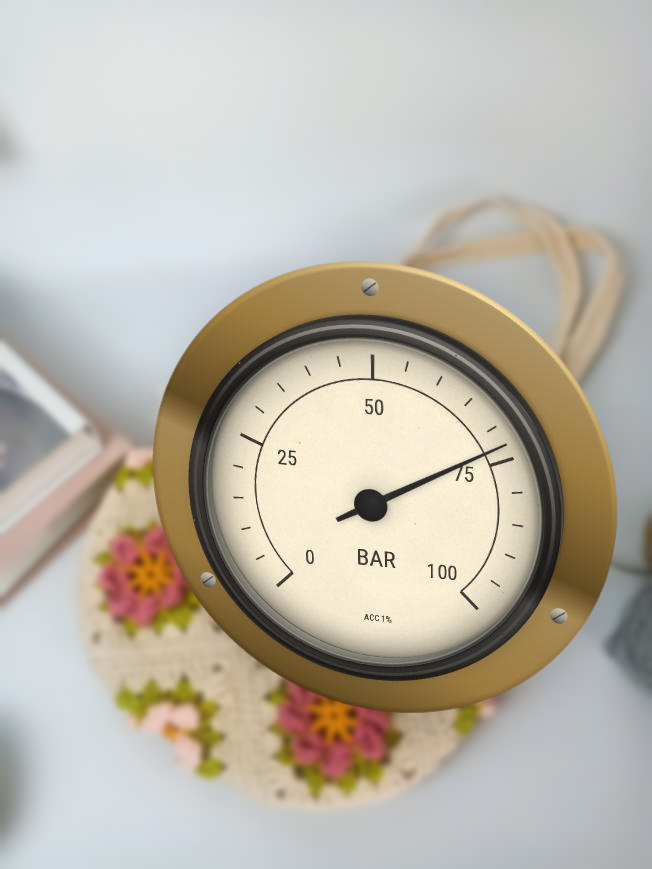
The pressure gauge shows 72.5 (bar)
